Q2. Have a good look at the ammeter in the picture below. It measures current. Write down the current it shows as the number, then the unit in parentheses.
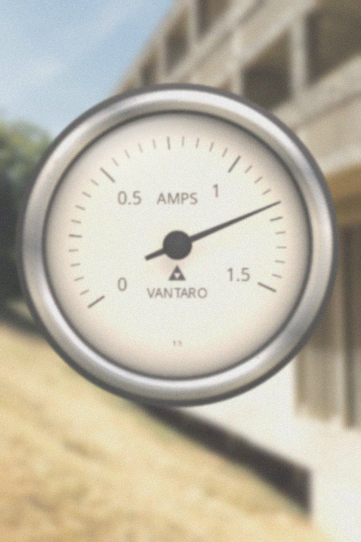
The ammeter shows 1.2 (A)
